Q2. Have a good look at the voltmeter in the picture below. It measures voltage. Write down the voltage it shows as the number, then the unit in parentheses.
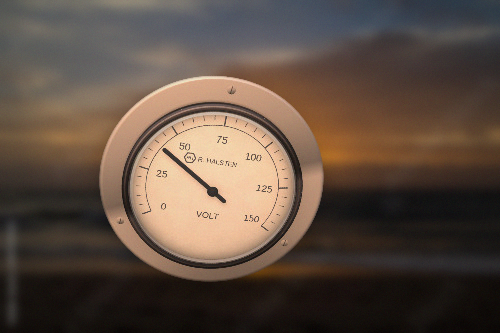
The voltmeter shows 40 (V)
